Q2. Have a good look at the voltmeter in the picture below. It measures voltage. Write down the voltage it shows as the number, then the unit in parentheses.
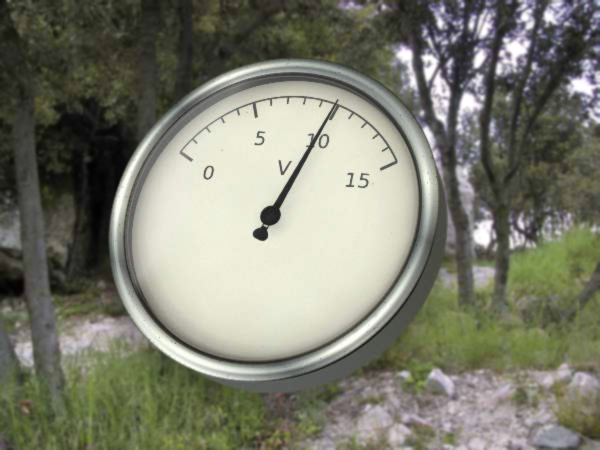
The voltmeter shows 10 (V)
